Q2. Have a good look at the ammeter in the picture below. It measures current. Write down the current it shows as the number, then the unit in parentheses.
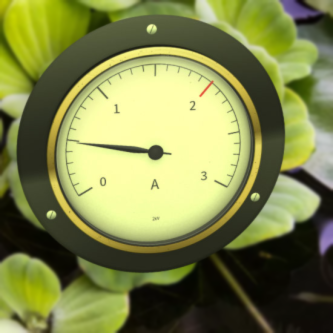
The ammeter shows 0.5 (A)
